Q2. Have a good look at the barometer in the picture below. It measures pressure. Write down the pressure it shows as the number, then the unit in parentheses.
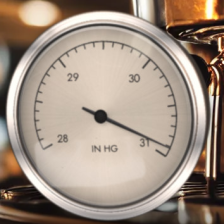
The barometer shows 30.9 (inHg)
